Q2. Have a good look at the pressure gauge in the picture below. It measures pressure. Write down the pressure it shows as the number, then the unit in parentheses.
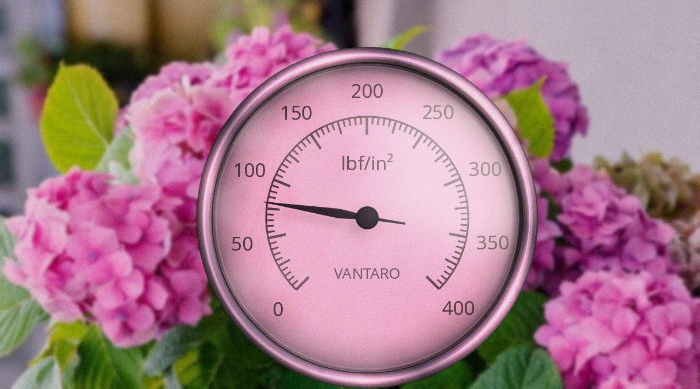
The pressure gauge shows 80 (psi)
